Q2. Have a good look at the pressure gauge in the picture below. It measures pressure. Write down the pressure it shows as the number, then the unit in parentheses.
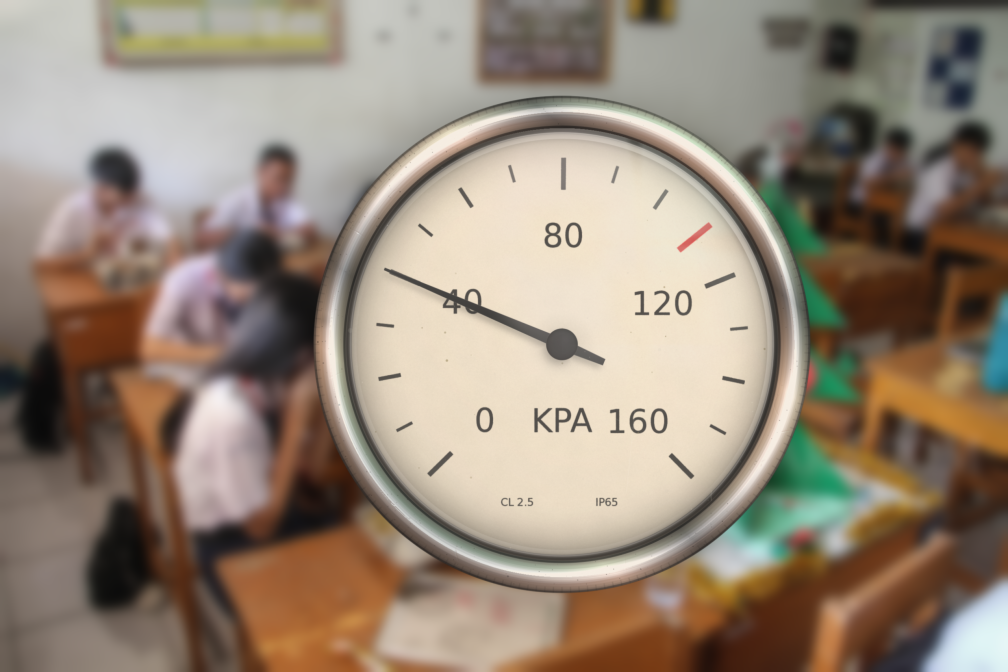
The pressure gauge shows 40 (kPa)
